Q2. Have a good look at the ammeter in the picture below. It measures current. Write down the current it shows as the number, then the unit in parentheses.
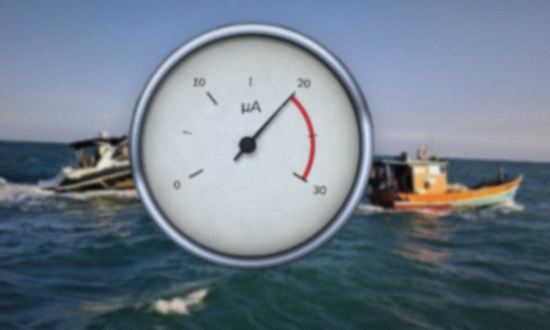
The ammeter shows 20 (µA)
